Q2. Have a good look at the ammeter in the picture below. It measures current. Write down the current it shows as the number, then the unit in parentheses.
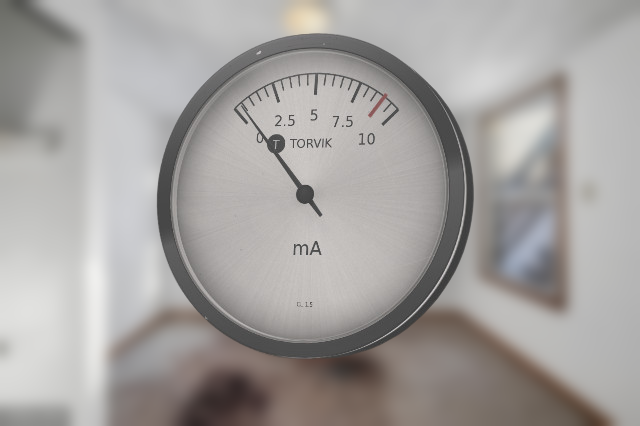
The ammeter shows 0.5 (mA)
